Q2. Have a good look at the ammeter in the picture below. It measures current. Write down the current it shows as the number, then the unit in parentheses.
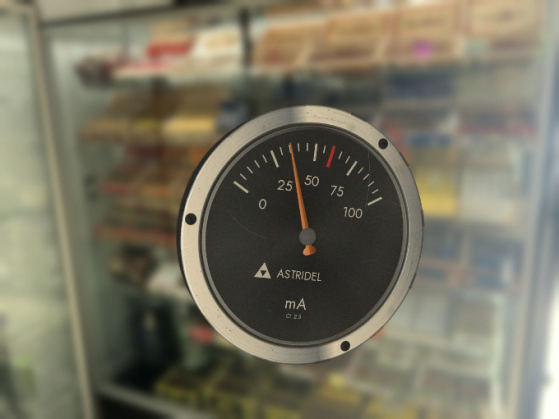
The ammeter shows 35 (mA)
